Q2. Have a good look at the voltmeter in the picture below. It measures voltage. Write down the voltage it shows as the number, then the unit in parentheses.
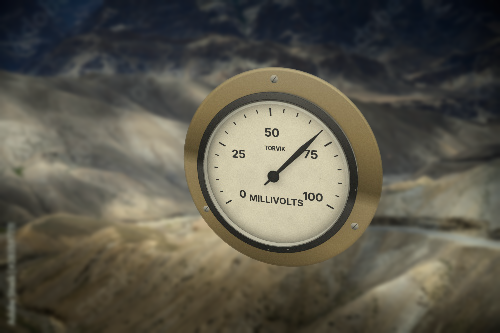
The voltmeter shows 70 (mV)
